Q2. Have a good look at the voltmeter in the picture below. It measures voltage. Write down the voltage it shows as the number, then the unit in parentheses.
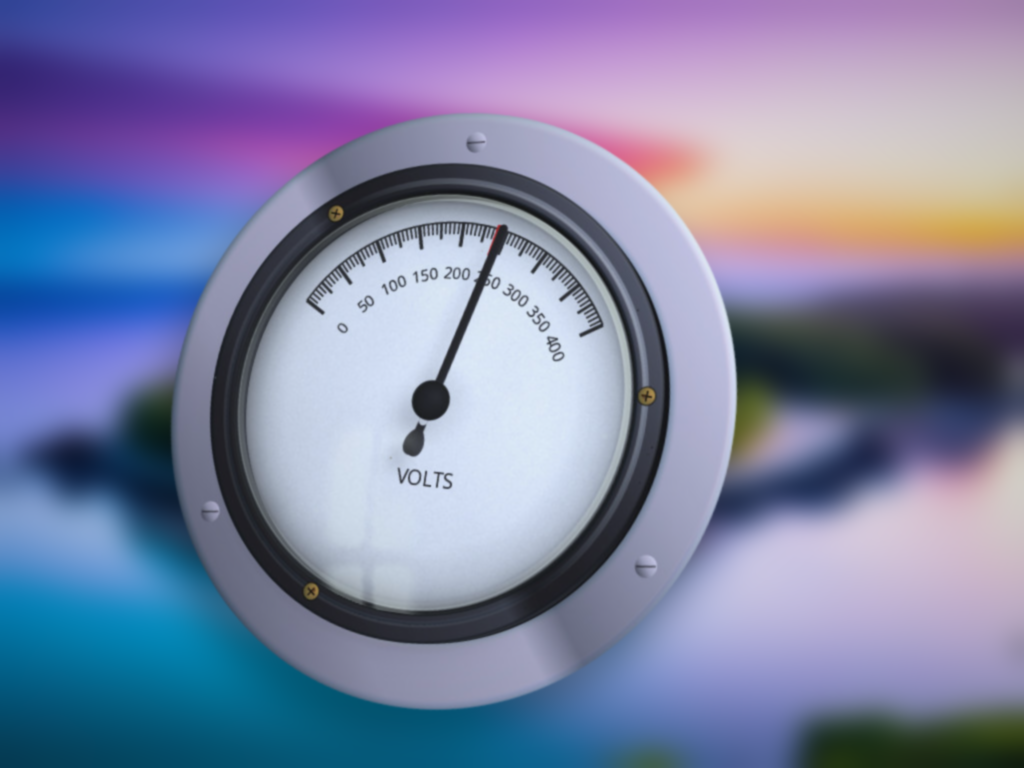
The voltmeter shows 250 (V)
